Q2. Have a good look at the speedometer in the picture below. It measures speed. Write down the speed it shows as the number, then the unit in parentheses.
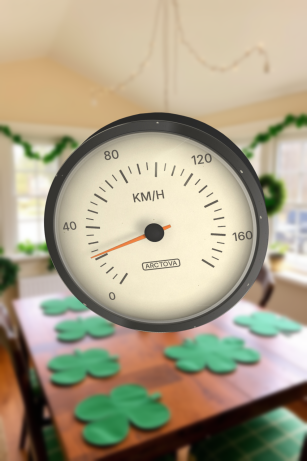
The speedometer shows 22.5 (km/h)
